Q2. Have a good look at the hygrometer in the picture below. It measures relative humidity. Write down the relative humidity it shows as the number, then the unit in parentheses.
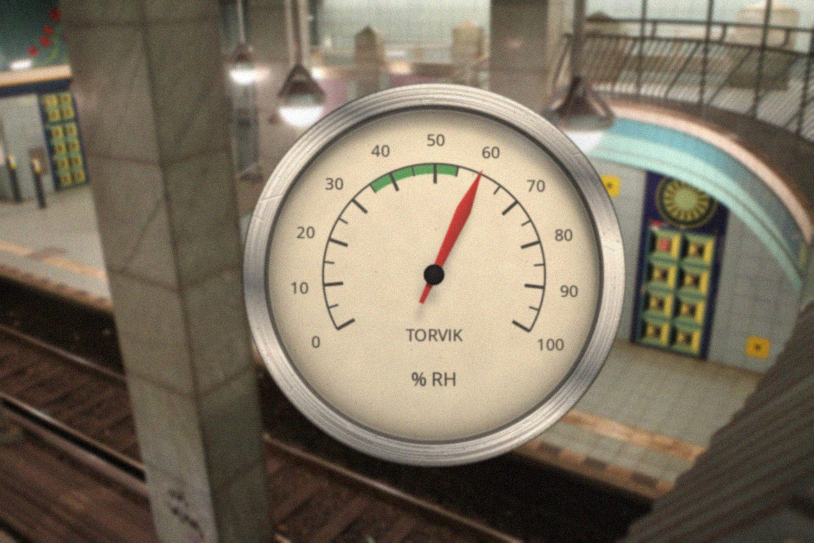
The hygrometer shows 60 (%)
